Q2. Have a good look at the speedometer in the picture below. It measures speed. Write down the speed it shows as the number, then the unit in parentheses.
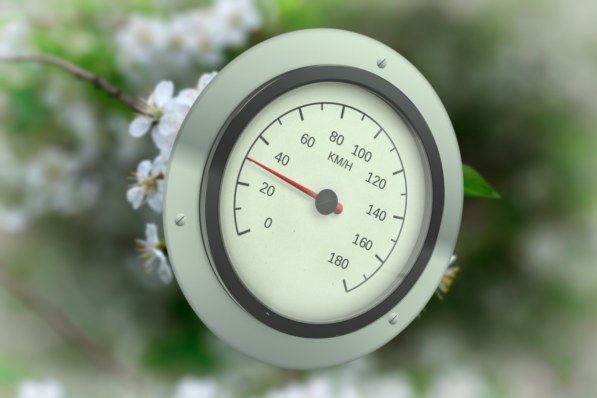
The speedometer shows 30 (km/h)
